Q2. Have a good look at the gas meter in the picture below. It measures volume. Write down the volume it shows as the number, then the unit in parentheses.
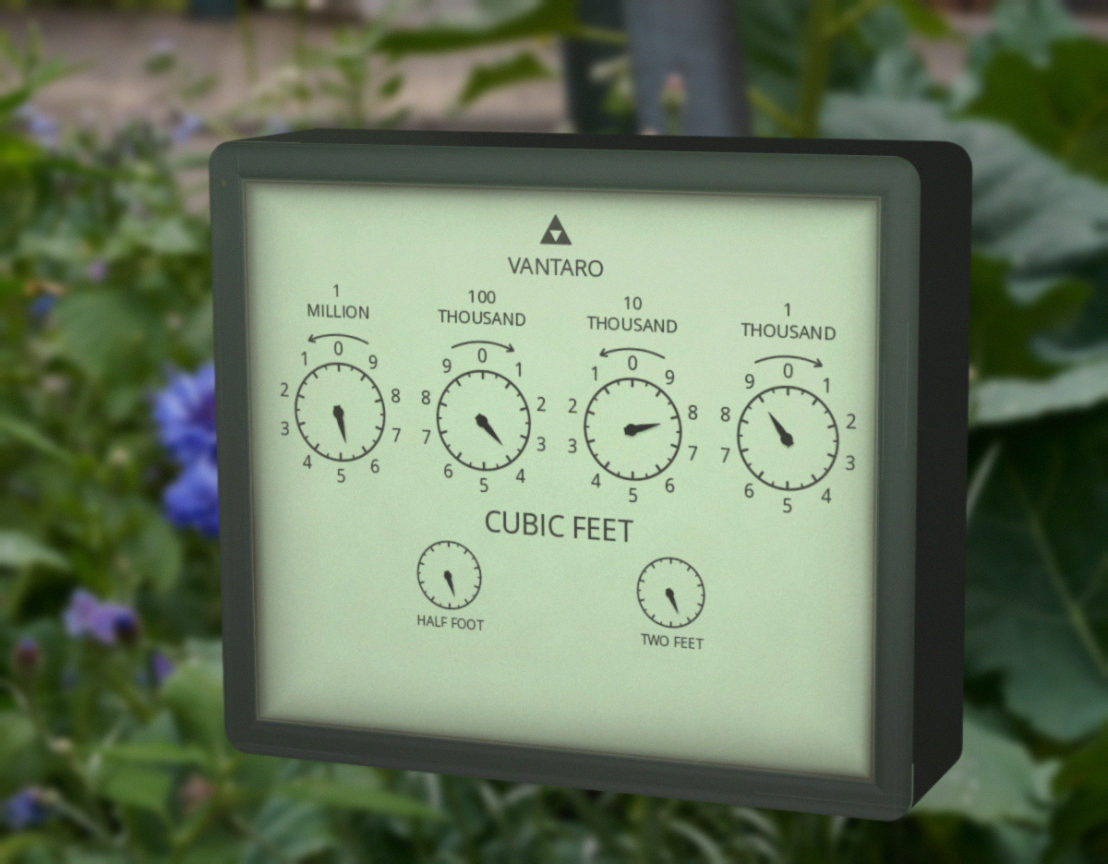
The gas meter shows 537900 (ft³)
